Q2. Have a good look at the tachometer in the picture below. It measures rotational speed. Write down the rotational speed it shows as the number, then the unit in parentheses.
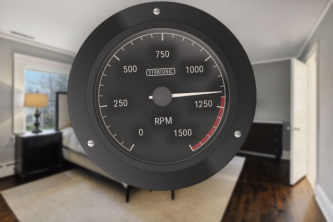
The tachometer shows 1175 (rpm)
